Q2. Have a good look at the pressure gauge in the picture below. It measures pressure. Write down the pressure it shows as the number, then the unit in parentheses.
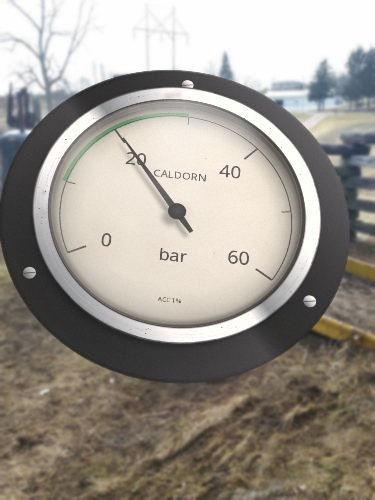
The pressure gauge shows 20 (bar)
